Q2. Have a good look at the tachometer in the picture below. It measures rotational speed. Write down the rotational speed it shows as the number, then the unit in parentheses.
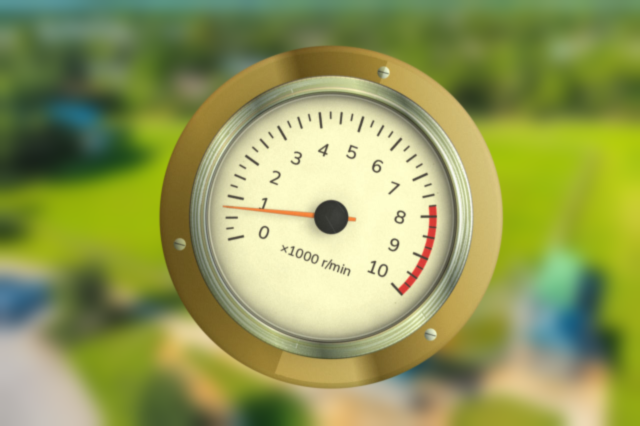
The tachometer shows 750 (rpm)
